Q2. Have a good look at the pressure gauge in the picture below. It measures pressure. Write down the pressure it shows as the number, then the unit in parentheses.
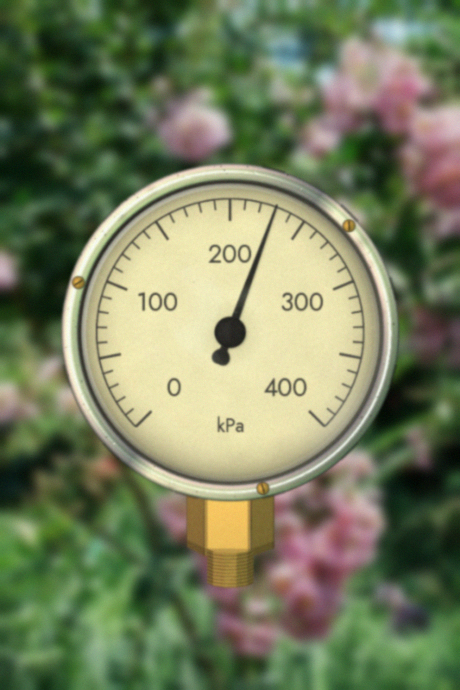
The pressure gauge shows 230 (kPa)
